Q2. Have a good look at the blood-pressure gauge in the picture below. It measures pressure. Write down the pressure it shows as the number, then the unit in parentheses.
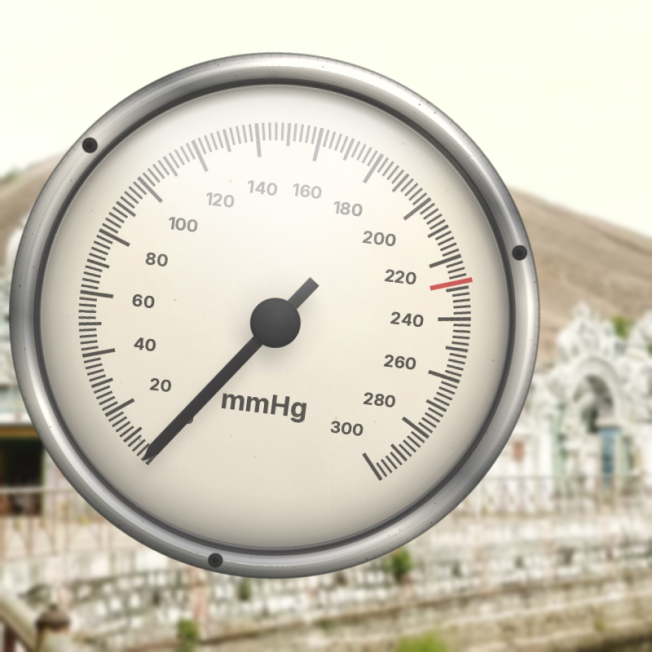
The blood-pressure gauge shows 2 (mmHg)
